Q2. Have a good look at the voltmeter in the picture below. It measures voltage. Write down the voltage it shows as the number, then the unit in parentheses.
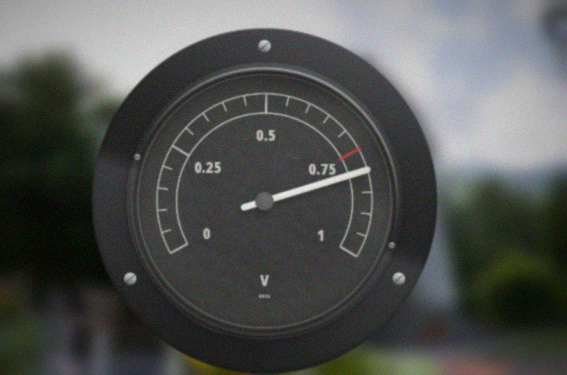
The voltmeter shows 0.8 (V)
